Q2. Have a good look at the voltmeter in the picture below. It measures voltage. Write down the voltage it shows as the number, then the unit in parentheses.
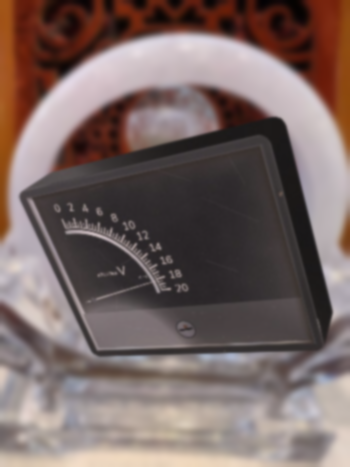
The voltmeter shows 18 (V)
